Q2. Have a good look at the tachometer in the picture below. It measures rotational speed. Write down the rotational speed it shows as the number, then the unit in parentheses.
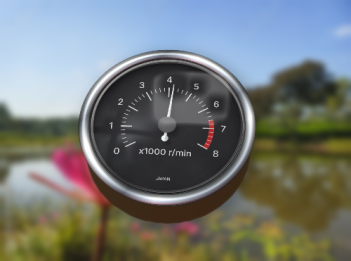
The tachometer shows 4200 (rpm)
